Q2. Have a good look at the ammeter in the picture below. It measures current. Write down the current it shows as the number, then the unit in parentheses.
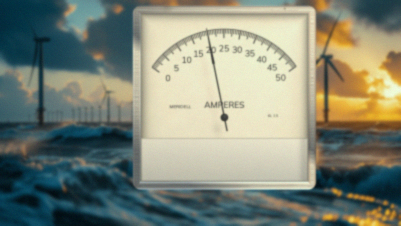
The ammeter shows 20 (A)
